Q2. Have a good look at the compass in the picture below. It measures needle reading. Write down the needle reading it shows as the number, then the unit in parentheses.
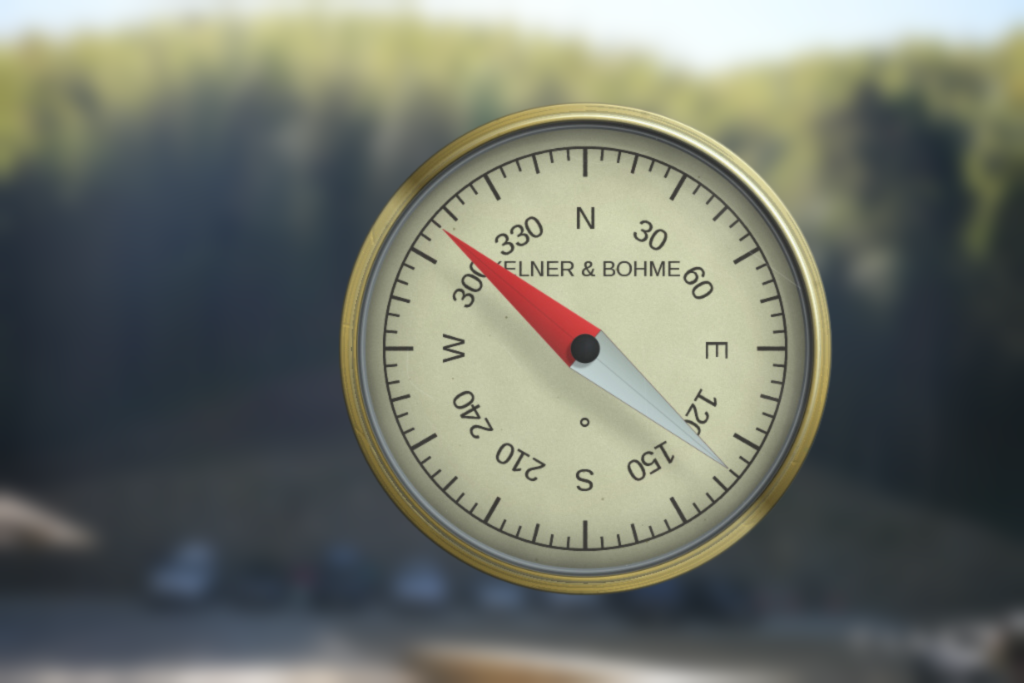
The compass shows 310 (°)
